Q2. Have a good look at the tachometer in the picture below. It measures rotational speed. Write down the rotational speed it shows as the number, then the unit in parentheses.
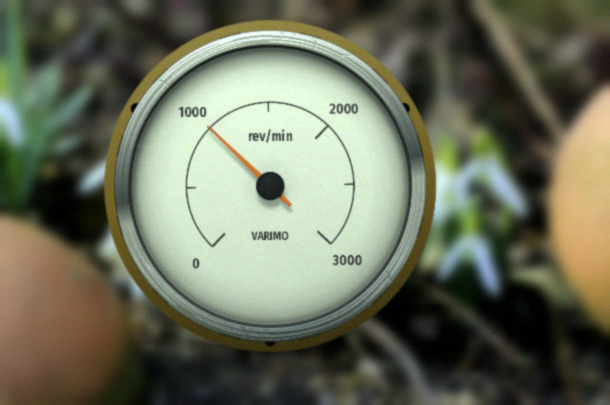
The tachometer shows 1000 (rpm)
